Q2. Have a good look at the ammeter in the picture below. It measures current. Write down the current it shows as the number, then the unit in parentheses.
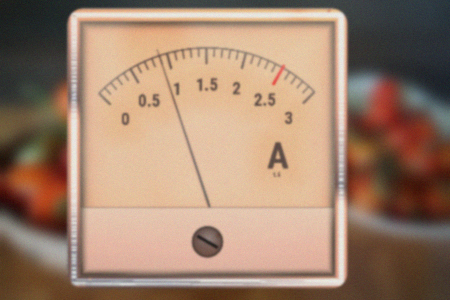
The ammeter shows 0.9 (A)
